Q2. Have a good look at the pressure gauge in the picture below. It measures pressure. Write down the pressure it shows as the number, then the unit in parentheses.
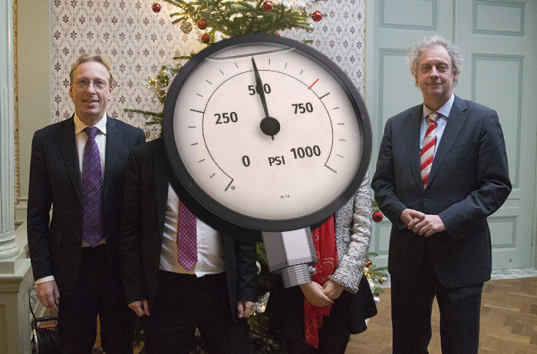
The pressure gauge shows 500 (psi)
